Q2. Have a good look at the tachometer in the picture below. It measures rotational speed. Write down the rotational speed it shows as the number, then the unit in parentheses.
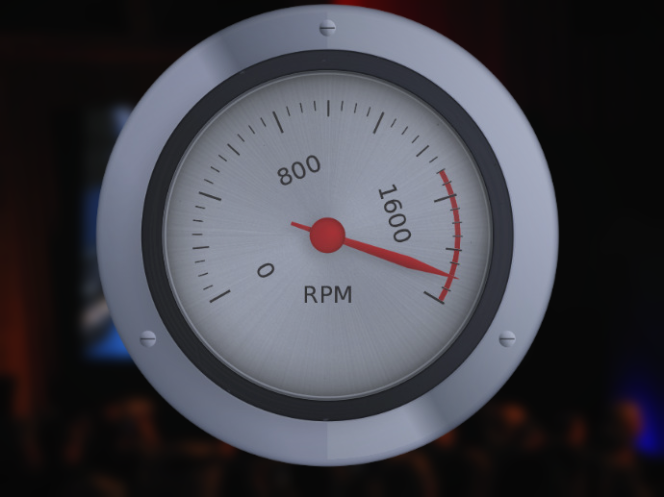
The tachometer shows 1900 (rpm)
